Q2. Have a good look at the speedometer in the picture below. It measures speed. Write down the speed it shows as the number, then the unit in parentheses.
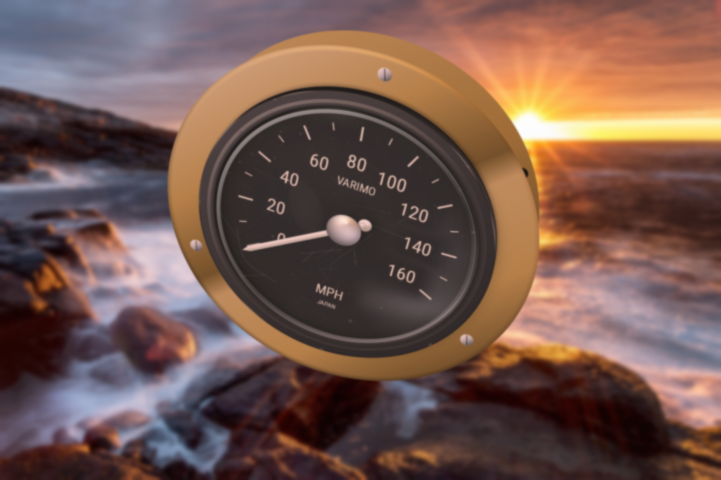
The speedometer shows 0 (mph)
